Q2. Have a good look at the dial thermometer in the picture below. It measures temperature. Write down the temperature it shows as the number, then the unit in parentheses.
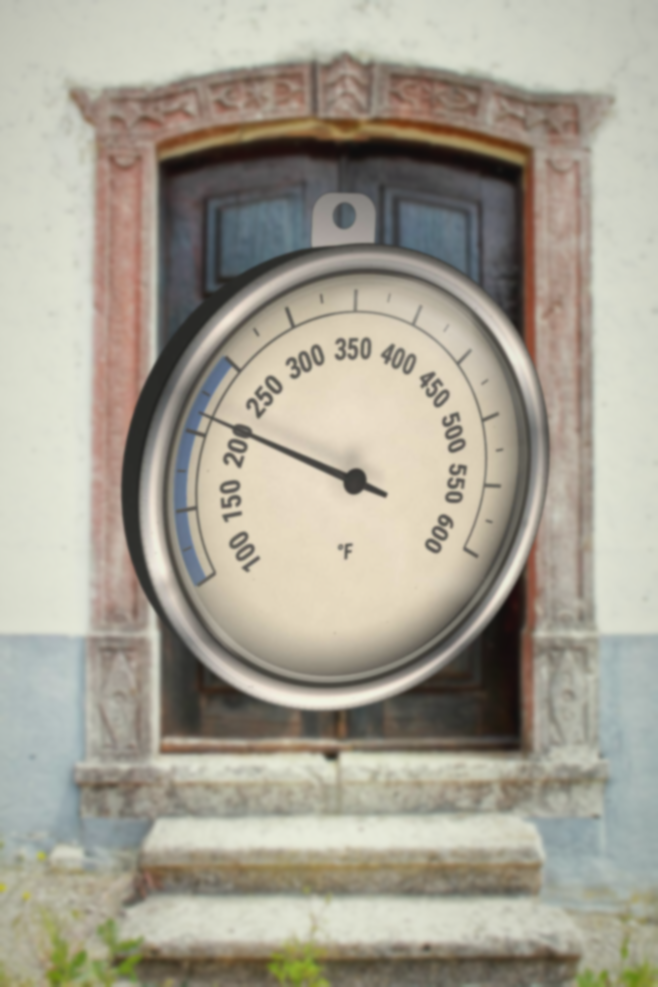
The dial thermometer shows 212.5 (°F)
